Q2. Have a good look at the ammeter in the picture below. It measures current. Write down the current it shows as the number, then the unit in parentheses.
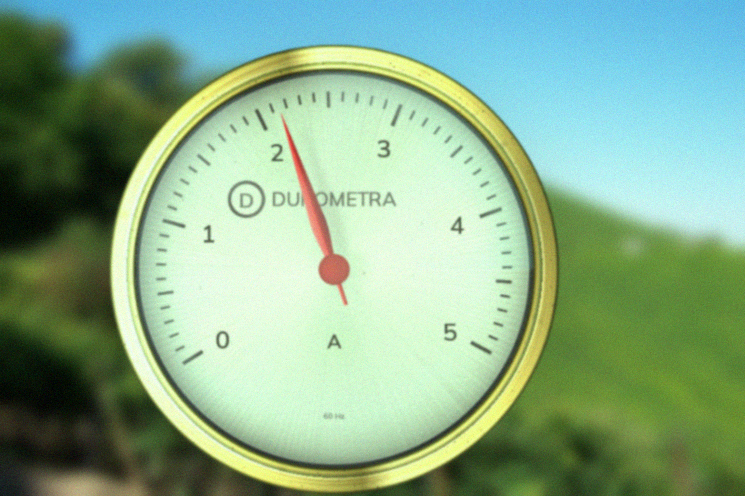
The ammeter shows 2.15 (A)
